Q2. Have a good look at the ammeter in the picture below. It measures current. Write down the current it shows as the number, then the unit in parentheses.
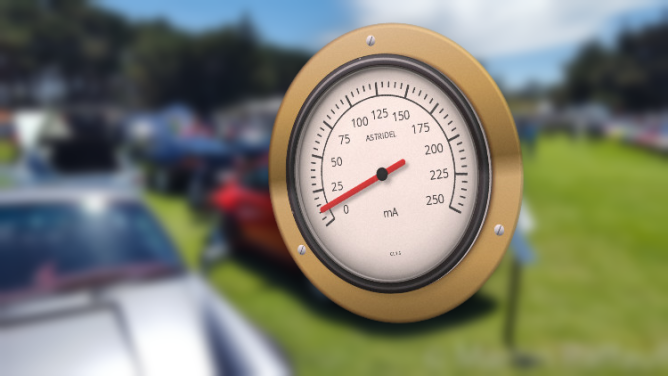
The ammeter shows 10 (mA)
